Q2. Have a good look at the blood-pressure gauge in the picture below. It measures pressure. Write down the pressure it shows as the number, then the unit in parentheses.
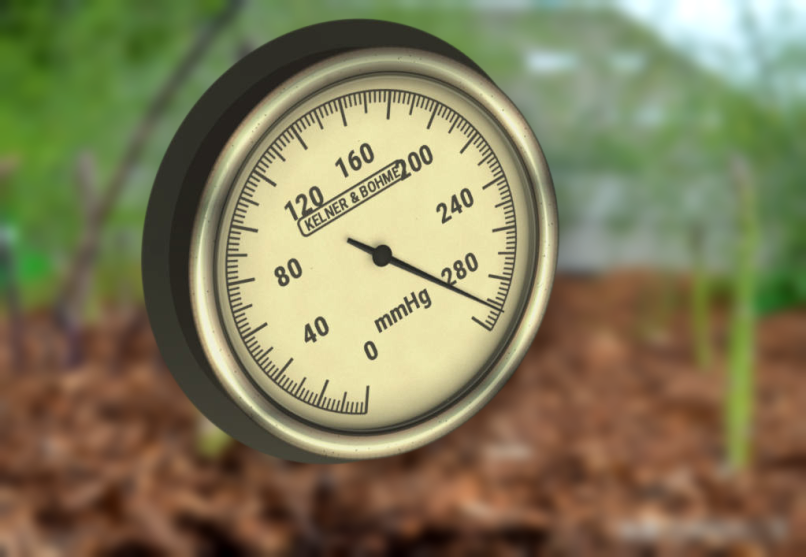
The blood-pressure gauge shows 292 (mmHg)
